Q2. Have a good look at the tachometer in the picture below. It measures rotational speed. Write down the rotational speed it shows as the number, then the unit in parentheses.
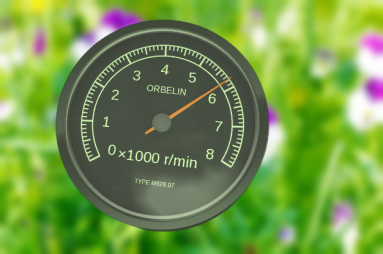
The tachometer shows 5800 (rpm)
